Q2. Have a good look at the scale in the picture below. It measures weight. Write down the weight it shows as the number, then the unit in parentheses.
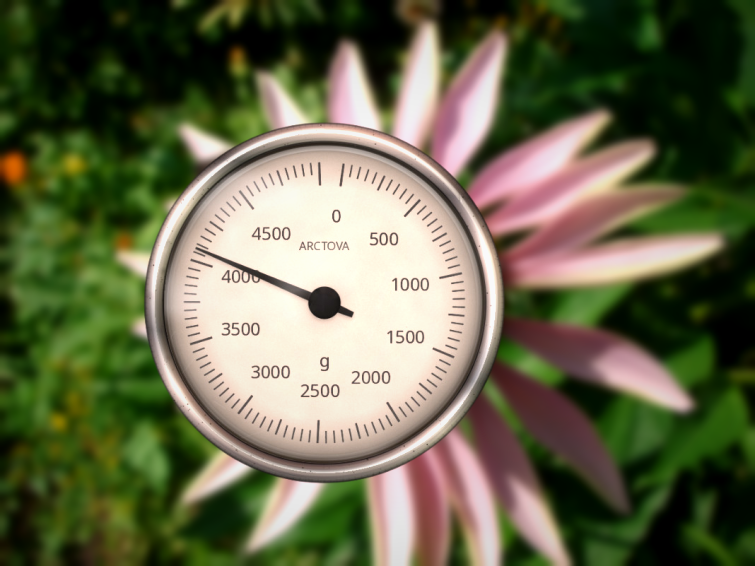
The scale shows 4075 (g)
